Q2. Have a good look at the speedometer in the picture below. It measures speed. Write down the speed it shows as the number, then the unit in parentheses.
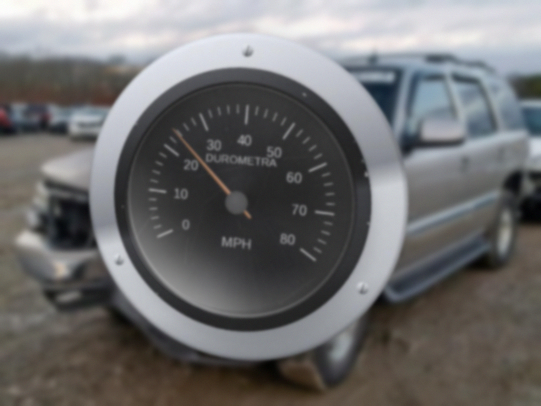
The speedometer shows 24 (mph)
